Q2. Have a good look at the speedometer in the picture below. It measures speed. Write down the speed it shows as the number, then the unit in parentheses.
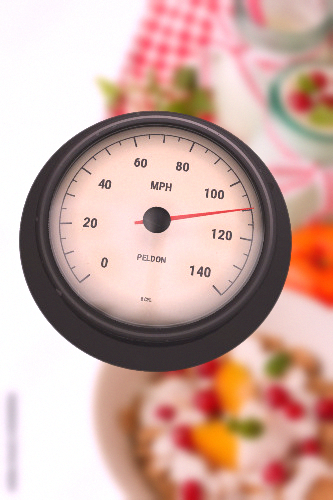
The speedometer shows 110 (mph)
